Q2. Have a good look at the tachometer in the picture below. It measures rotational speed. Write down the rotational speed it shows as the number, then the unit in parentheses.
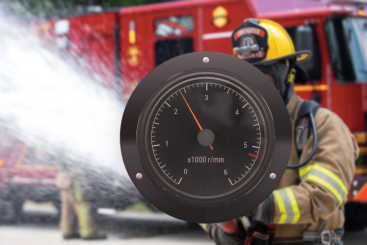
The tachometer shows 2400 (rpm)
